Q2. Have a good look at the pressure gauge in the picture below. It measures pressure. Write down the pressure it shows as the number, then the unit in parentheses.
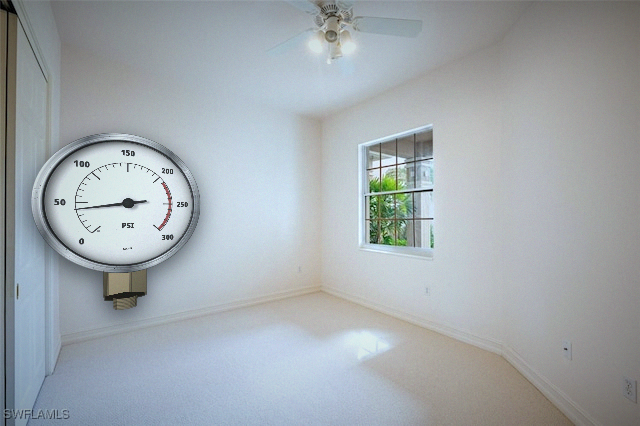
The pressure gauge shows 40 (psi)
